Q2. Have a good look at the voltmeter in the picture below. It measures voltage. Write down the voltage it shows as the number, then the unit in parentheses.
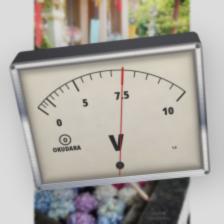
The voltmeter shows 7.5 (V)
